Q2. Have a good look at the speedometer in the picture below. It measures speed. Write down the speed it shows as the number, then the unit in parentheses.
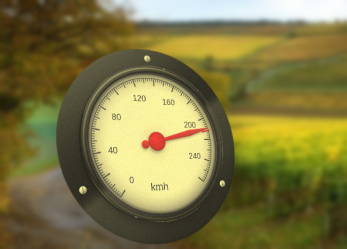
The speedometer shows 210 (km/h)
